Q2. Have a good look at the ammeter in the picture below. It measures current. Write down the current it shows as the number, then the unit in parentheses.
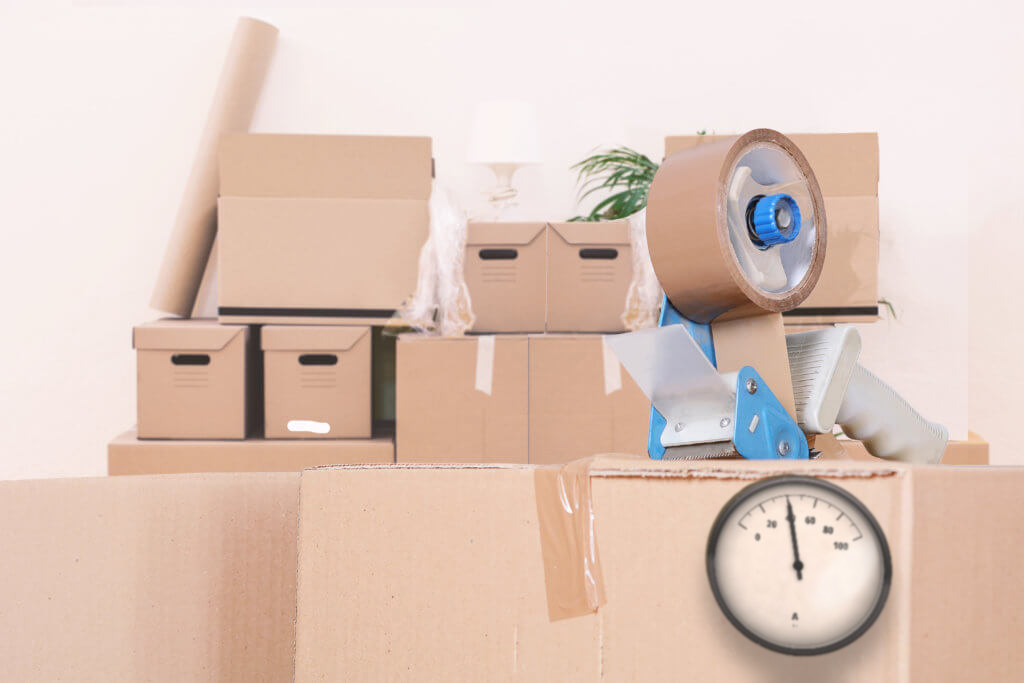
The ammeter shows 40 (A)
